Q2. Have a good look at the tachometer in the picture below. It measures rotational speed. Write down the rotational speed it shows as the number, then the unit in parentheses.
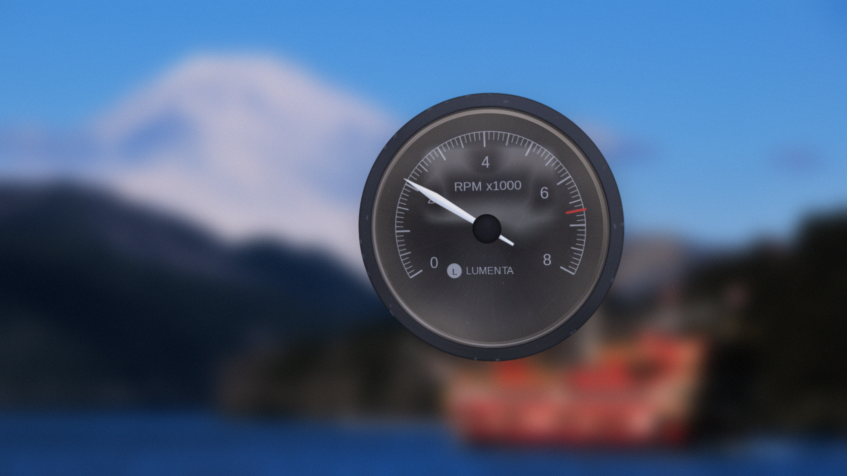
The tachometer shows 2100 (rpm)
